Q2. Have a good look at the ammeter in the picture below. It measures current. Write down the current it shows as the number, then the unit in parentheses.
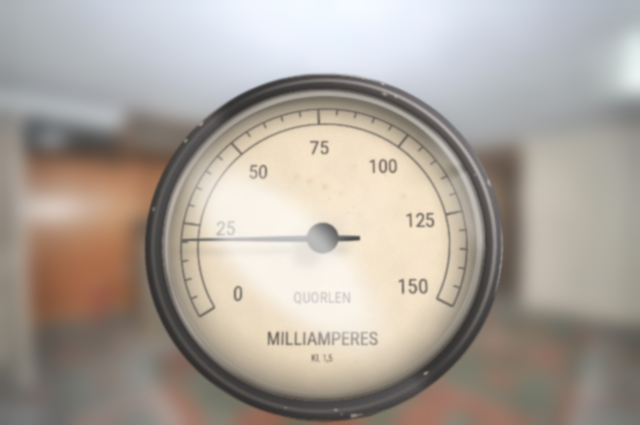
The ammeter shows 20 (mA)
